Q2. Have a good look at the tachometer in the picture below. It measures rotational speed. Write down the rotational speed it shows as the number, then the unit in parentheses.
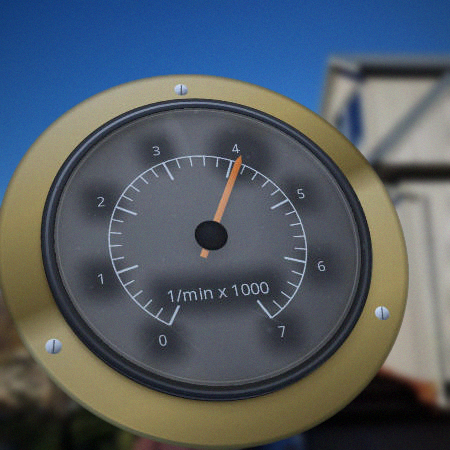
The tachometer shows 4100 (rpm)
